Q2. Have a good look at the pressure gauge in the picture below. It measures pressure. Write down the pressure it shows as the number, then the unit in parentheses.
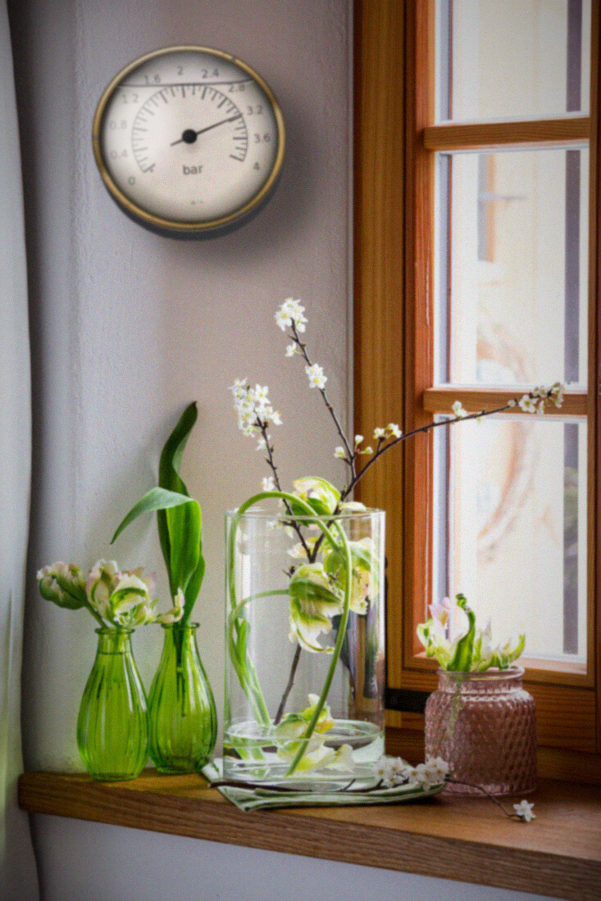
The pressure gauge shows 3.2 (bar)
